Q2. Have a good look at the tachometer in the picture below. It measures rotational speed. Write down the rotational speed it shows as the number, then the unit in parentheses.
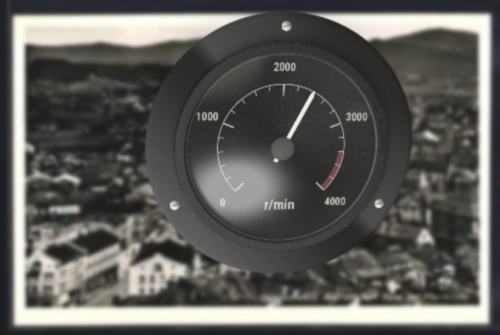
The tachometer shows 2400 (rpm)
